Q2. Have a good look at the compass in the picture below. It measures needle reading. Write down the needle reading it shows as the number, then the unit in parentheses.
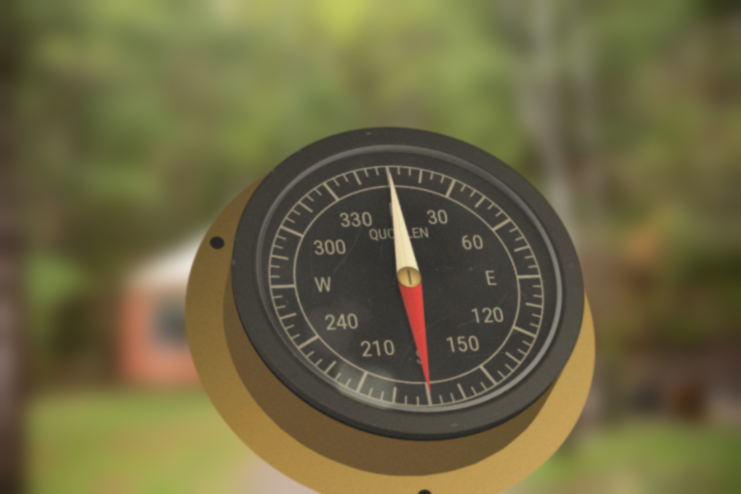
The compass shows 180 (°)
